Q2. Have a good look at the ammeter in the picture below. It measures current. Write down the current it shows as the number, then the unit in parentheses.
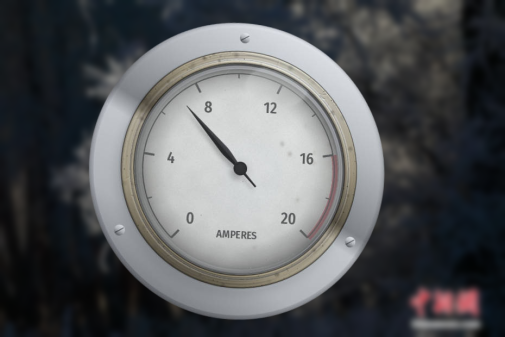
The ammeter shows 7 (A)
